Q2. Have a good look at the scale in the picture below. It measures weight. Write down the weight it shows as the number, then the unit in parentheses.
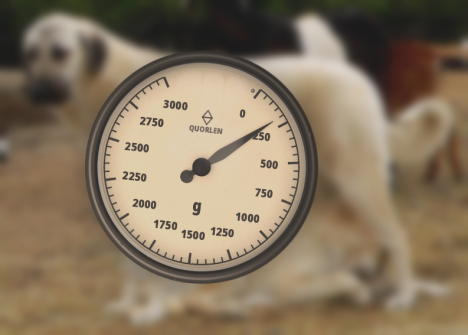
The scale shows 200 (g)
